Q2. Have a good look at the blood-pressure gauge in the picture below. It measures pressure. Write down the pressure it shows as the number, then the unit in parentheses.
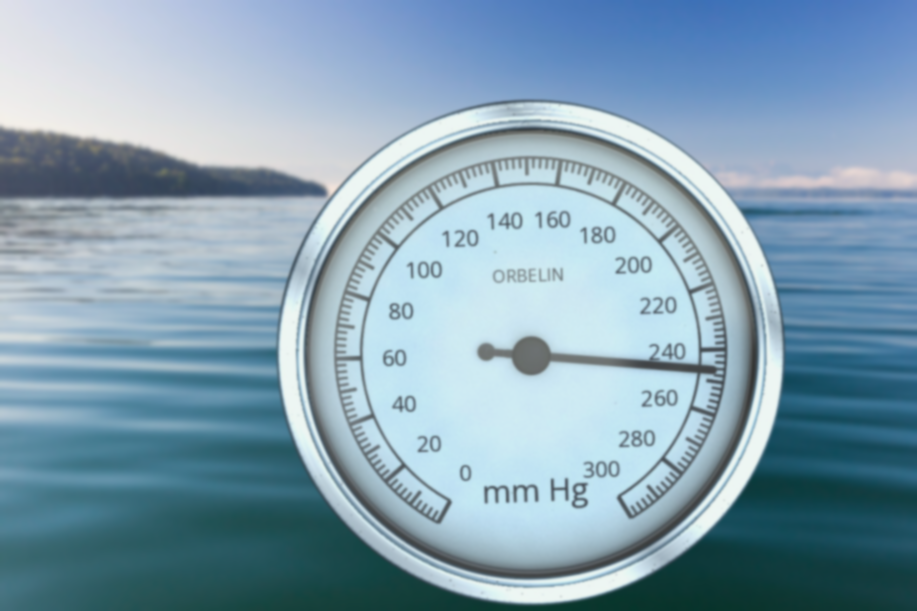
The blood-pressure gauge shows 246 (mmHg)
